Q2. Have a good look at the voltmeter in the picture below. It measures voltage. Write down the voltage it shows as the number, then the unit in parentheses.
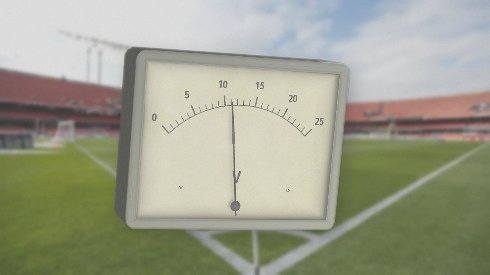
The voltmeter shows 11 (V)
